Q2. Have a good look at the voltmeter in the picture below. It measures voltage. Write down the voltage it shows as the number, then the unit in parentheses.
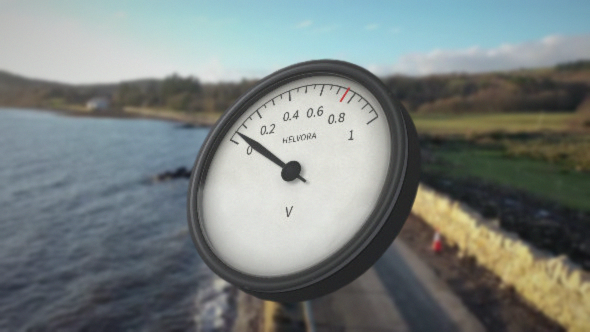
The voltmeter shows 0.05 (V)
